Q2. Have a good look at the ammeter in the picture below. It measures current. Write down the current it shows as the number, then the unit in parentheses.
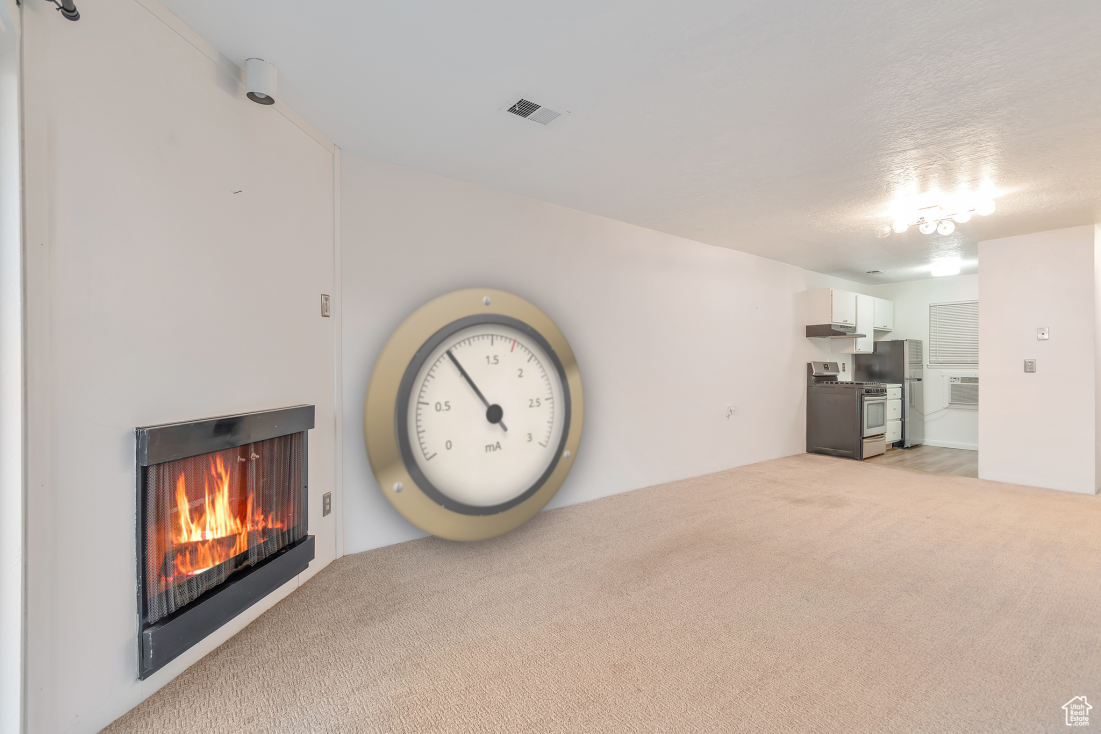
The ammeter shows 1 (mA)
